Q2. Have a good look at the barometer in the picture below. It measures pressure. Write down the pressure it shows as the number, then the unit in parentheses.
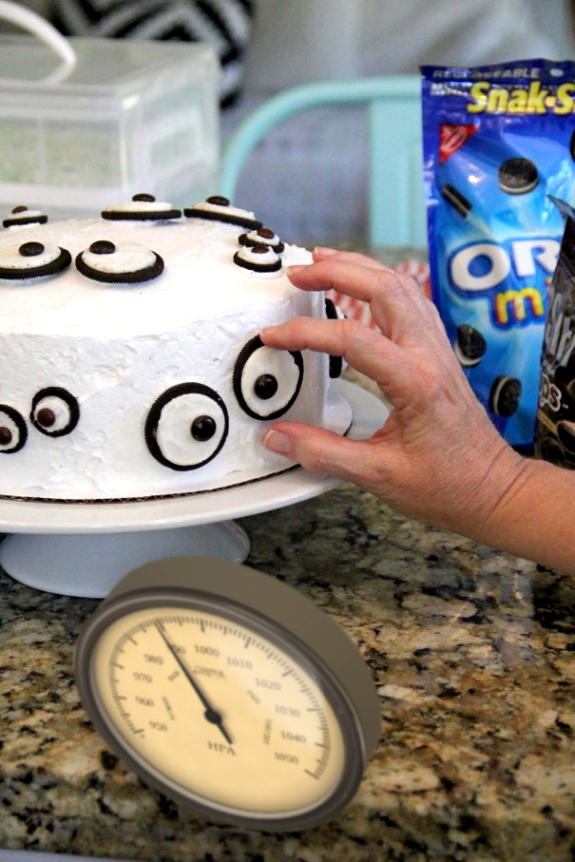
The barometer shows 990 (hPa)
